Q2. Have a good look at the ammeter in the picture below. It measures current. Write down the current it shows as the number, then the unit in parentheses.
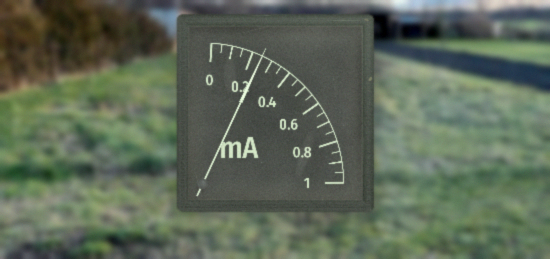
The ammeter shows 0.25 (mA)
